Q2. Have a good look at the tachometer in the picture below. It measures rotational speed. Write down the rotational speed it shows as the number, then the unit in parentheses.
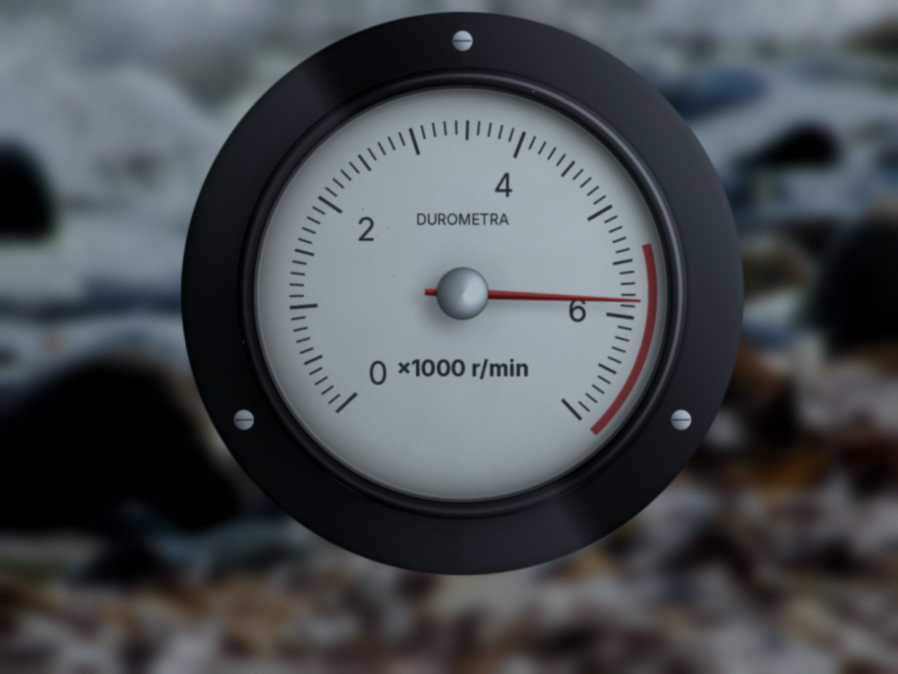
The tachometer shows 5850 (rpm)
